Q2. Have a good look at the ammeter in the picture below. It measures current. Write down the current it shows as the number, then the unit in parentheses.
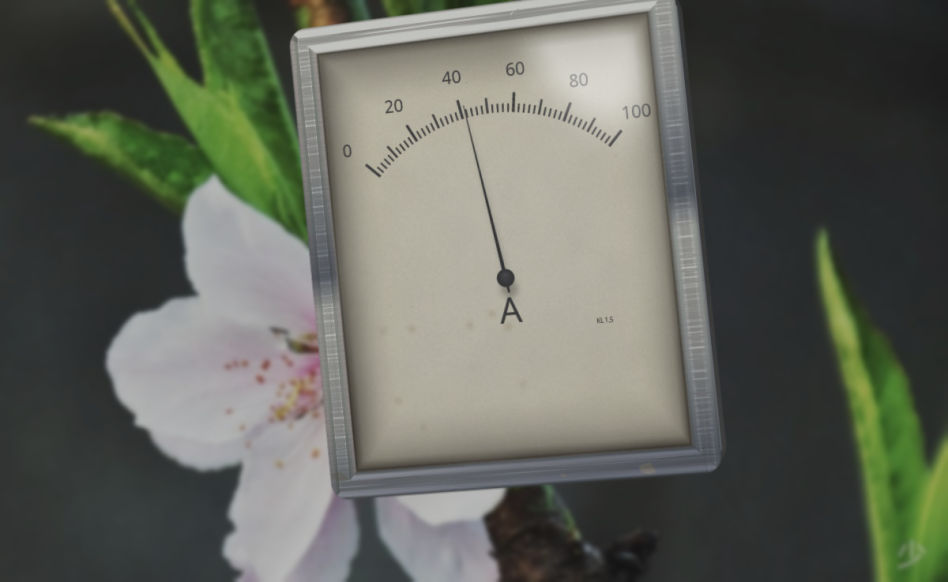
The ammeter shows 42 (A)
